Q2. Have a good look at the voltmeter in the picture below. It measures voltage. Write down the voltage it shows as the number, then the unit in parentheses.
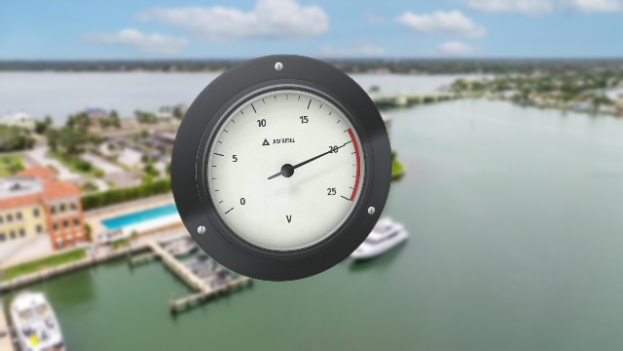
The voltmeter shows 20 (V)
